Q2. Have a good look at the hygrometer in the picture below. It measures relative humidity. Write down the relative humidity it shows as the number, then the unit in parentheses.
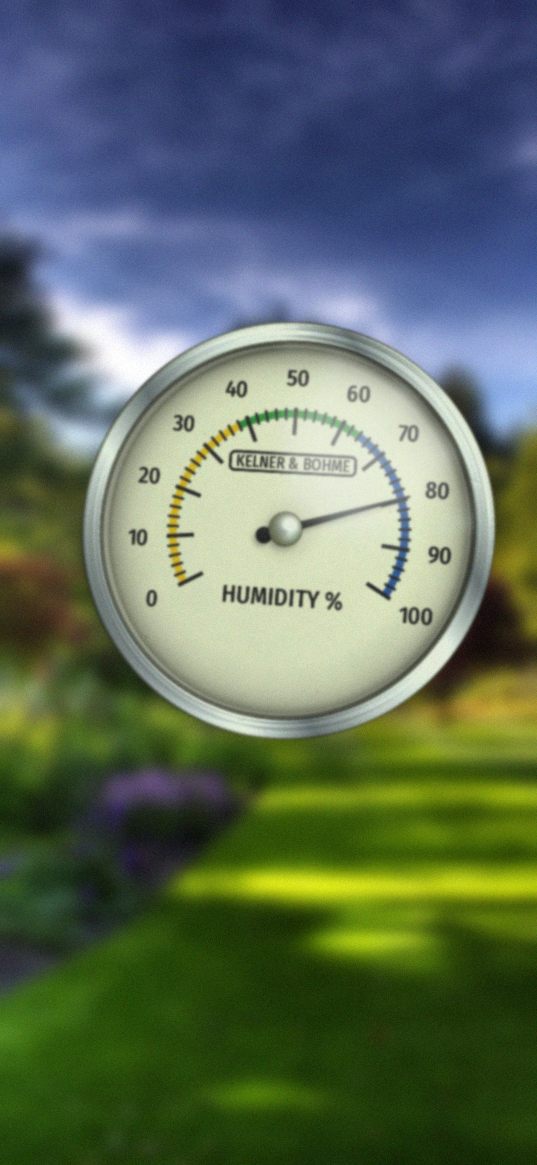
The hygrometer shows 80 (%)
